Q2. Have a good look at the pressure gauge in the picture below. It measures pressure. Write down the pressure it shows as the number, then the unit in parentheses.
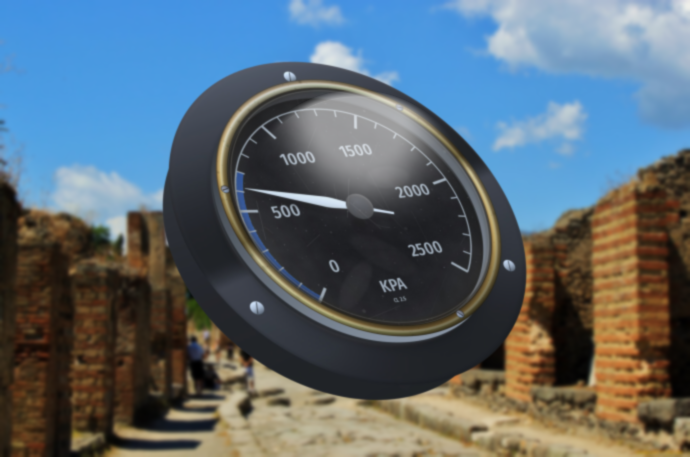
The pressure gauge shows 600 (kPa)
